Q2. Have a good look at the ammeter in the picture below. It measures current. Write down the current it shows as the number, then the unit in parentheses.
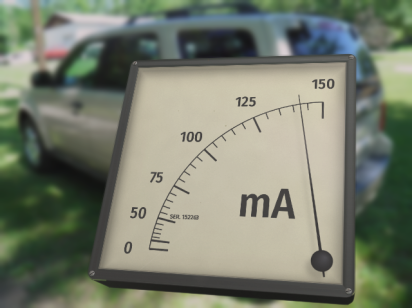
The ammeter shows 142.5 (mA)
